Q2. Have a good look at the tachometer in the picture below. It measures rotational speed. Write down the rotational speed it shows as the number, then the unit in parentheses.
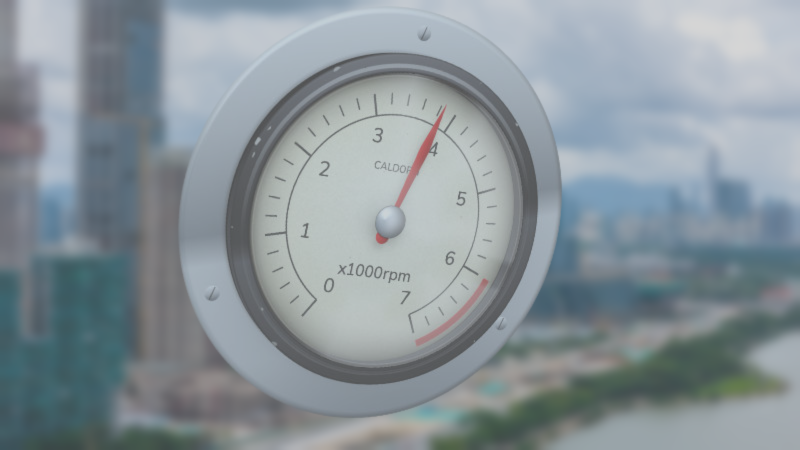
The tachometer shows 3800 (rpm)
